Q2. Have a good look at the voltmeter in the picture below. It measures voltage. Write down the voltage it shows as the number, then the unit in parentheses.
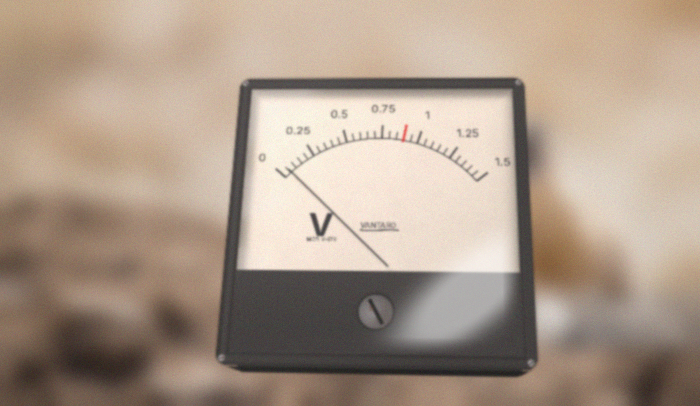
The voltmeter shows 0.05 (V)
